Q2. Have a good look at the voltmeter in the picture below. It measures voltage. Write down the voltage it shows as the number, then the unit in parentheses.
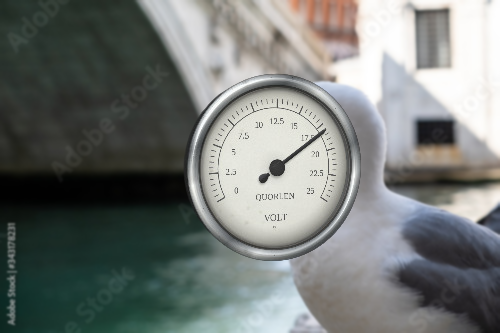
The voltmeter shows 18 (V)
